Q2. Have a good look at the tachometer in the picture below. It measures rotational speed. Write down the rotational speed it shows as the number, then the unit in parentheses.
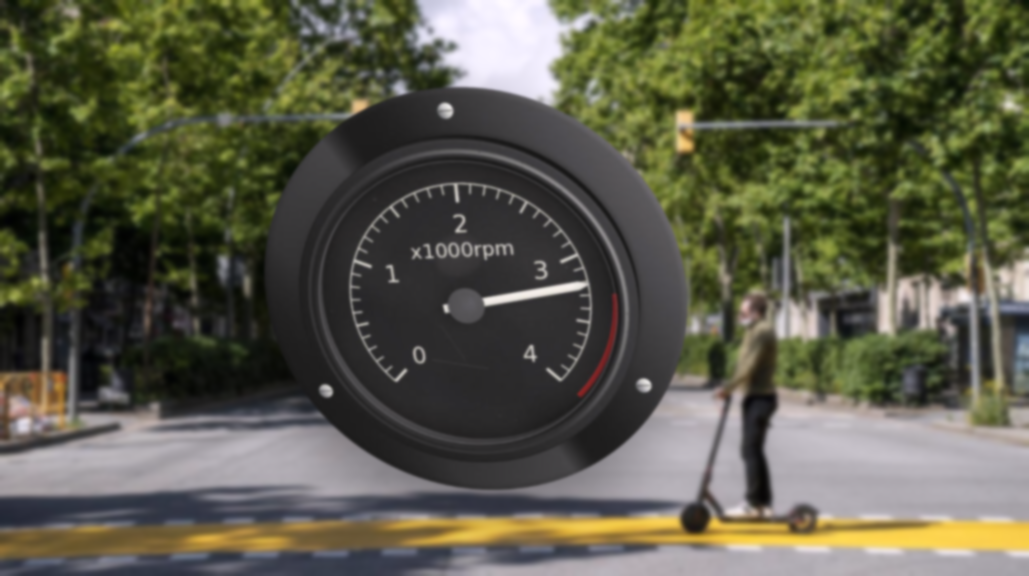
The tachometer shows 3200 (rpm)
